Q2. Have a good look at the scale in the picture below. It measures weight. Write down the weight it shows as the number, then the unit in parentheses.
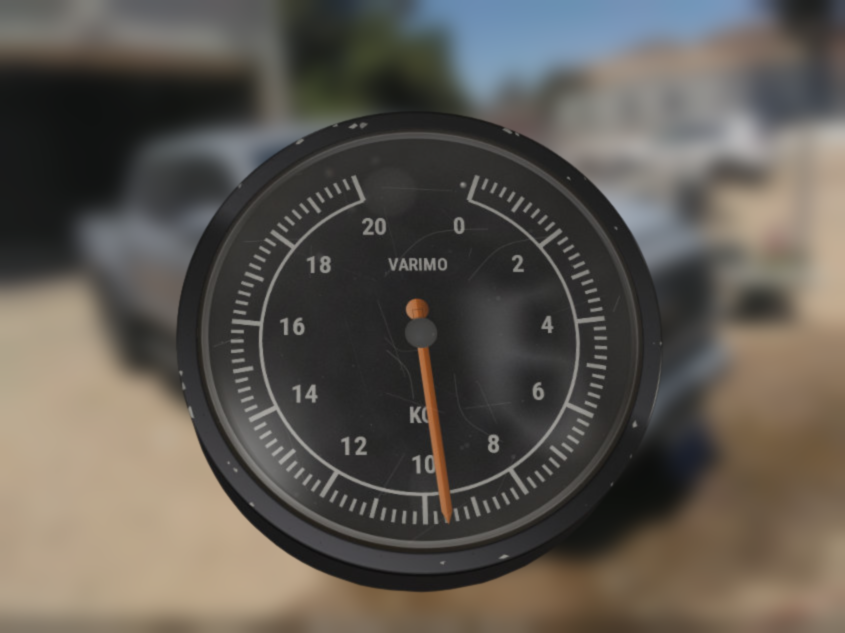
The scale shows 9.6 (kg)
